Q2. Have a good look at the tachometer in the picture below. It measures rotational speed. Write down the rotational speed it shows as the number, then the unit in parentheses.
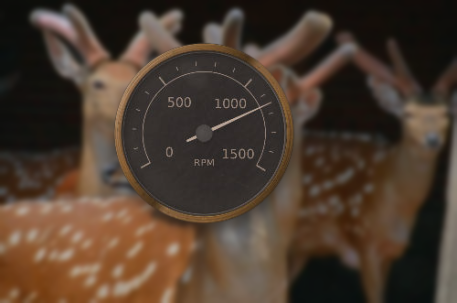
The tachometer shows 1150 (rpm)
